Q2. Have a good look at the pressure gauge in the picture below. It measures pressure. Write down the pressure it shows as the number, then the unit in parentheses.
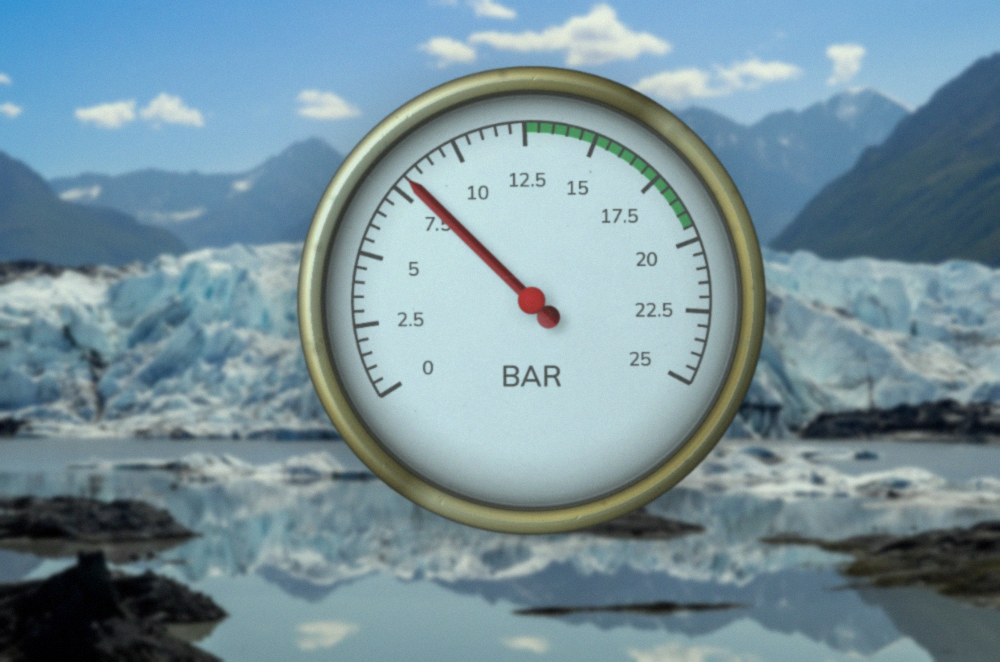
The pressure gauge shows 8 (bar)
